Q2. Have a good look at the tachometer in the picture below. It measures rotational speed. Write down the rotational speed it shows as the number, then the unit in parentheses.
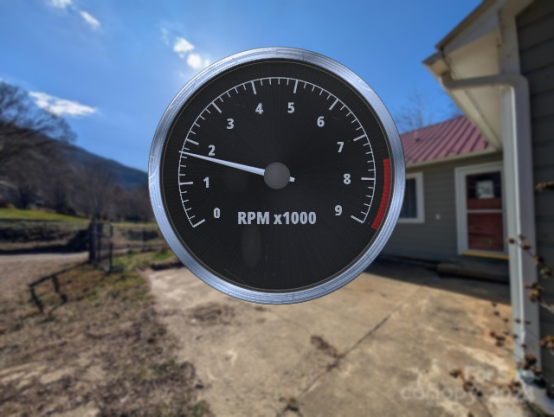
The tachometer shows 1700 (rpm)
